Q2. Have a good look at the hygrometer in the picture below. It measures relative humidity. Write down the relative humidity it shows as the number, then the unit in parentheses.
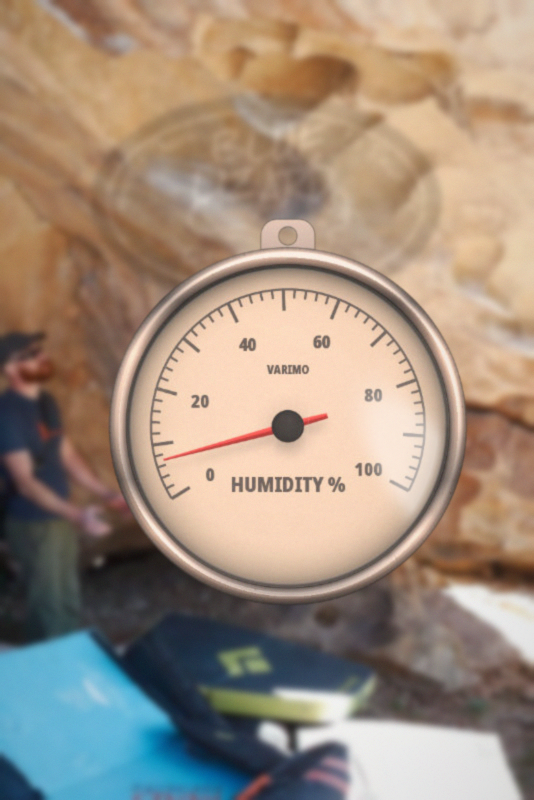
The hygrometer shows 7 (%)
